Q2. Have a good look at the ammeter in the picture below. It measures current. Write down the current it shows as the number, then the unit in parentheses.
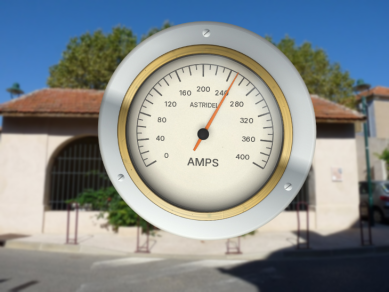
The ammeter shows 250 (A)
